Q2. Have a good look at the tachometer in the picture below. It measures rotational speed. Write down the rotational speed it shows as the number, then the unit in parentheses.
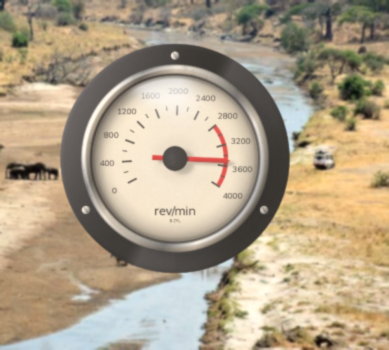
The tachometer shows 3500 (rpm)
